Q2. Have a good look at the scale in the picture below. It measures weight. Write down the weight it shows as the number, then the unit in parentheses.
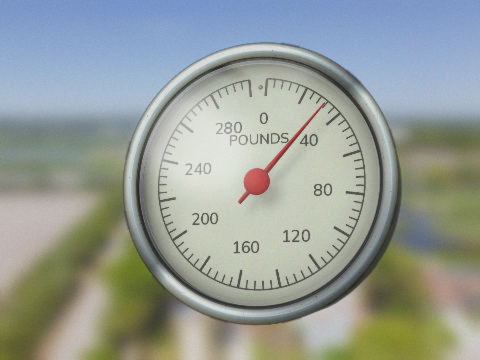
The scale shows 32 (lb)
